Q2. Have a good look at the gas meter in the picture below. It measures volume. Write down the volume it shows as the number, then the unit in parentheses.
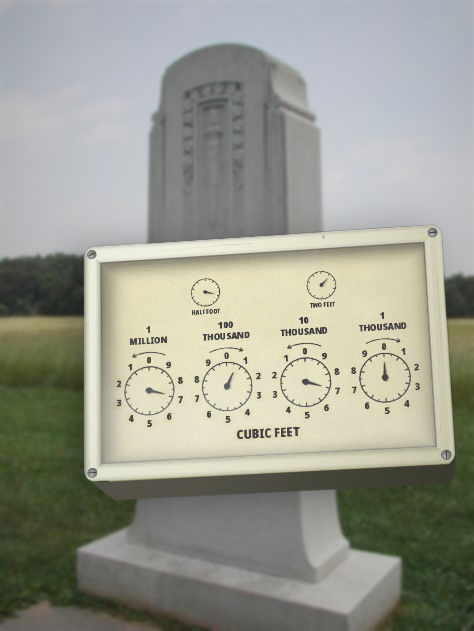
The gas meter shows 707000 (ft³)
